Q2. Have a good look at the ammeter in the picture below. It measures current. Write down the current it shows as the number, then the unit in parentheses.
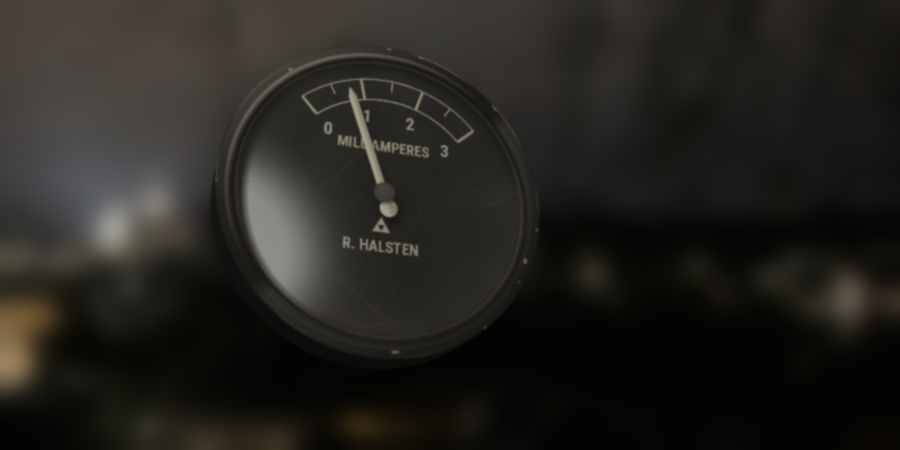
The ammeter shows 0.75 (mA)
